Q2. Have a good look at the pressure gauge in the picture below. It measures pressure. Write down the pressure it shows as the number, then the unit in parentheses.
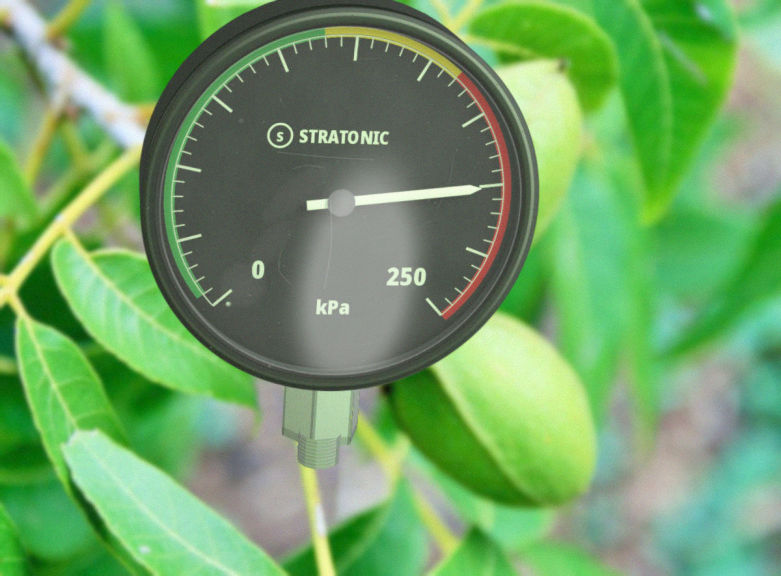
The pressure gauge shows 200 (kPa)
